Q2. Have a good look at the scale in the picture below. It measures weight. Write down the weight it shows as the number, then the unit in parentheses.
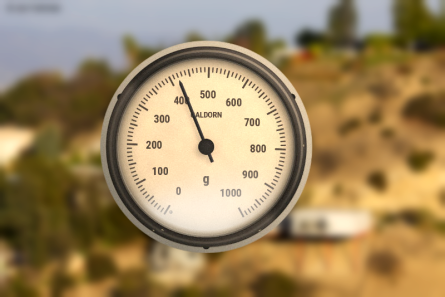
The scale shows 420 (g)
